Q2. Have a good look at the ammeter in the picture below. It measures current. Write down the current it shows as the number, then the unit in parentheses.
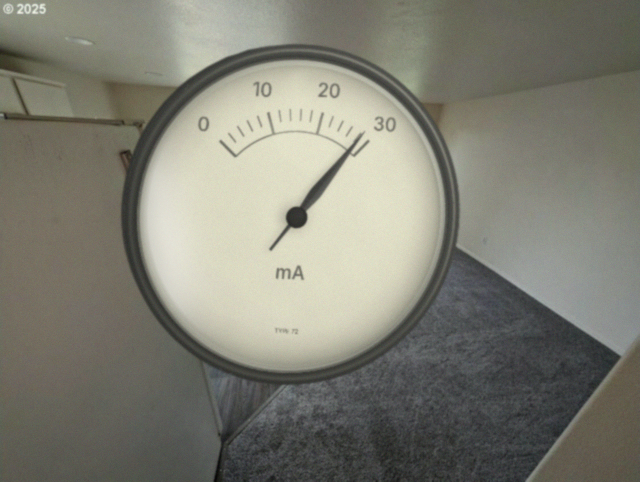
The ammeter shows 28 (mA)
